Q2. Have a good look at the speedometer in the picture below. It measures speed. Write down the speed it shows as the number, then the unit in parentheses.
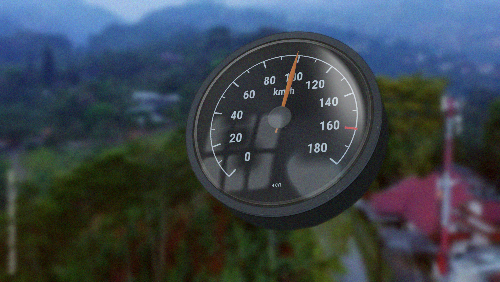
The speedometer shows 100 (km/h)
